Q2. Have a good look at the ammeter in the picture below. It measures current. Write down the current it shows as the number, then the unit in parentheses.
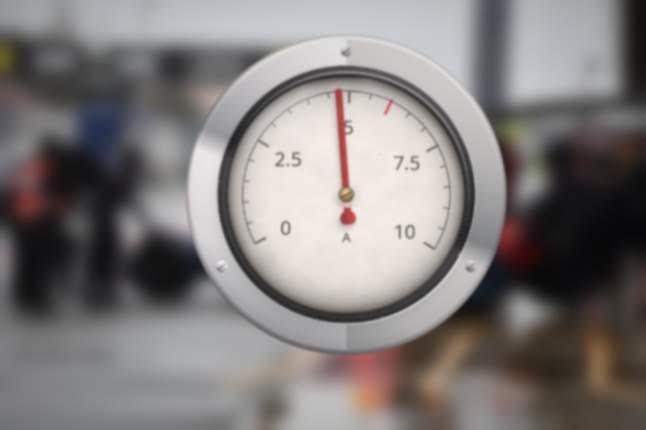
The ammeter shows 4.75 (A)
